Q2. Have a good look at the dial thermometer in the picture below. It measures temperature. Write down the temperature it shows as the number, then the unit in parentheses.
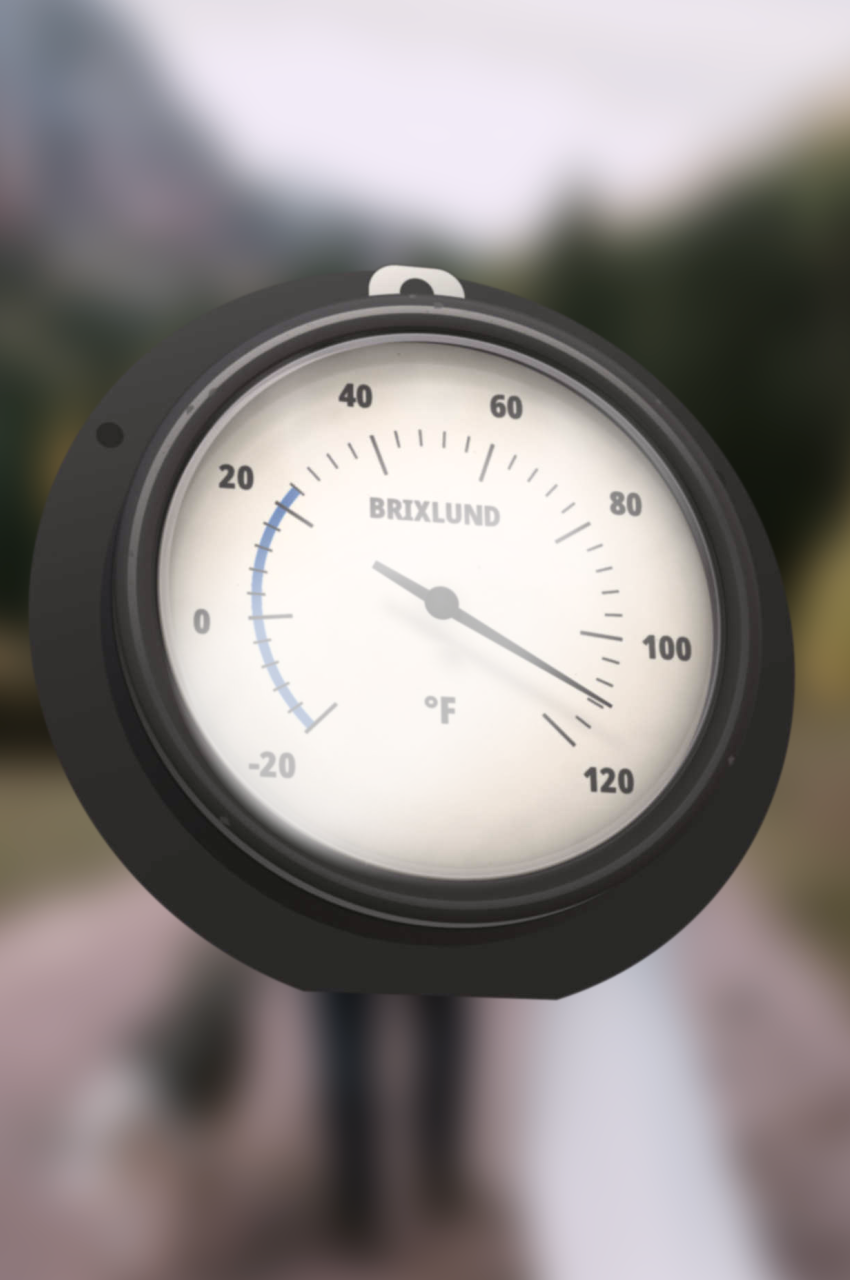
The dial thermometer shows 112 (°F)
